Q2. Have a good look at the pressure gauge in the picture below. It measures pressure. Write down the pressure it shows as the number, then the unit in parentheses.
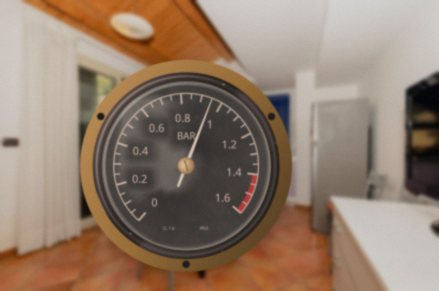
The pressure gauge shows 0.95 (bar)
